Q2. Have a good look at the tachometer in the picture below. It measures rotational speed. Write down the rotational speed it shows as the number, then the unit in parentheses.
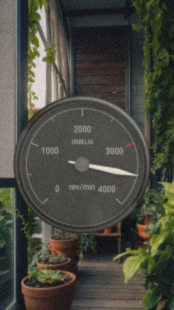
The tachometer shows 3500 (rpm)
